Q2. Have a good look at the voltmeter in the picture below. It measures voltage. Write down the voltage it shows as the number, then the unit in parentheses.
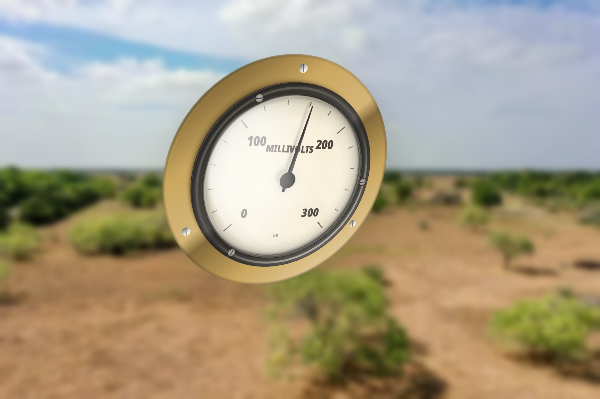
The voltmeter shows 160 (mV)
